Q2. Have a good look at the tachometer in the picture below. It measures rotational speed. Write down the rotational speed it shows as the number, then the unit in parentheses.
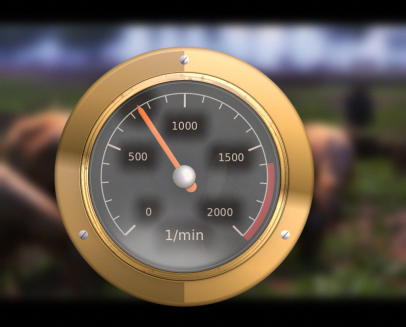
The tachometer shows 750 (rpm)
